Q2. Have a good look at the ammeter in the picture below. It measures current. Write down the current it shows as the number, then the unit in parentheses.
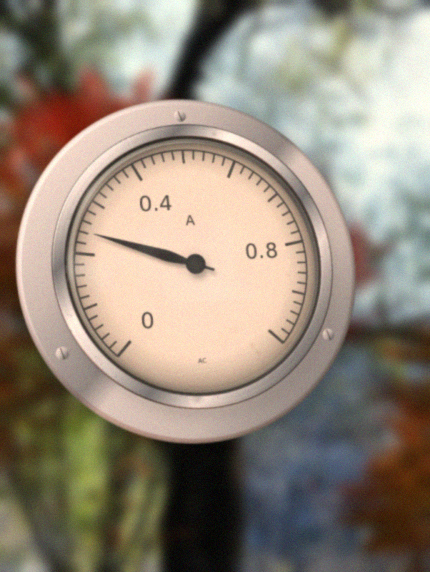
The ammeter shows 0.24 (A)
